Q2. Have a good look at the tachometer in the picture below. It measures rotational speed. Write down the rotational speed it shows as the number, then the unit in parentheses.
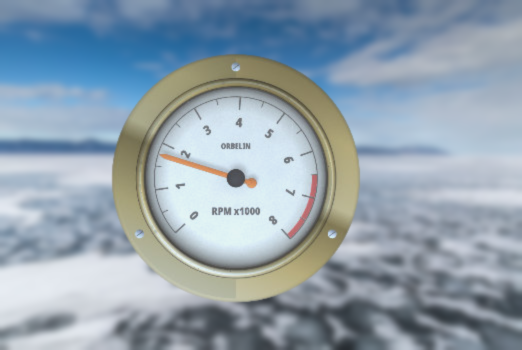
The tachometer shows 1750 (rpm)
